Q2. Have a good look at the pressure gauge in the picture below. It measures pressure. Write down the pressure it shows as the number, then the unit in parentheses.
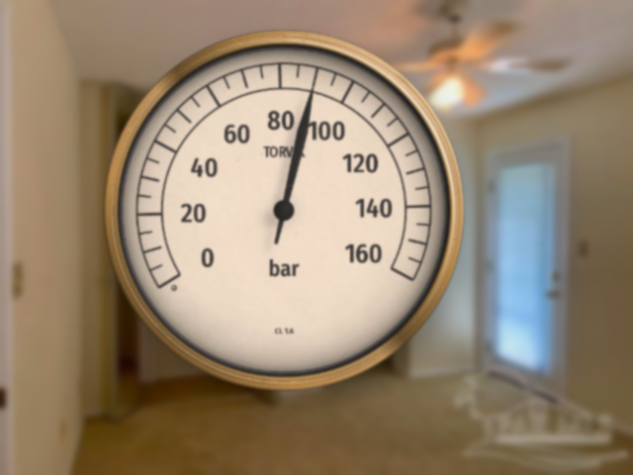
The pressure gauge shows 90 (bar)
